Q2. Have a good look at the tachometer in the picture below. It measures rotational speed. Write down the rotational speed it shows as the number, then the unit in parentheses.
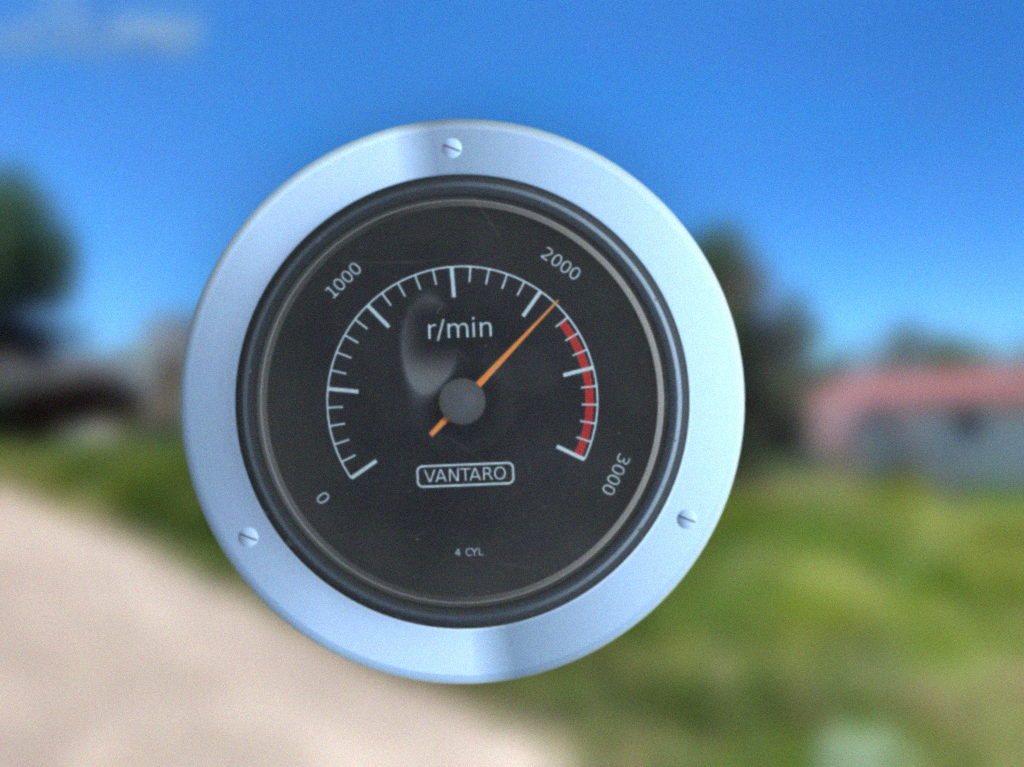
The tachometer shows 2100 (rpm)
